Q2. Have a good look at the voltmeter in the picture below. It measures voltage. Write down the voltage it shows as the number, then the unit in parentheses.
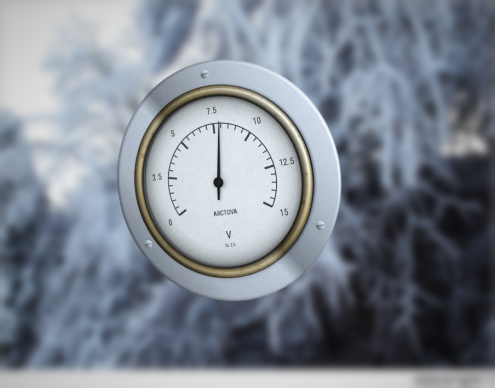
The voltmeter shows 8 (V)
